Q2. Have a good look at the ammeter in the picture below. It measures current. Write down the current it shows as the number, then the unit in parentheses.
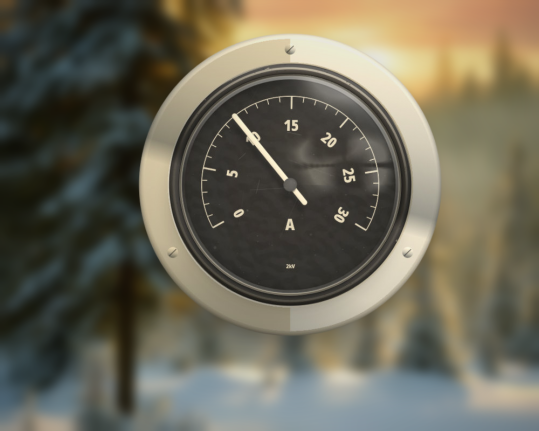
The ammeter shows 10 (A)
